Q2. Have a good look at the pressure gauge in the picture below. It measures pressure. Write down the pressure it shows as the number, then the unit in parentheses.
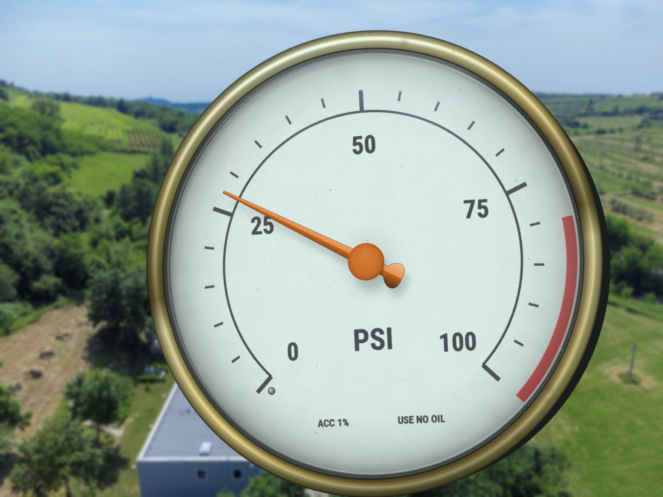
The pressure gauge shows 27.5 (psi)
